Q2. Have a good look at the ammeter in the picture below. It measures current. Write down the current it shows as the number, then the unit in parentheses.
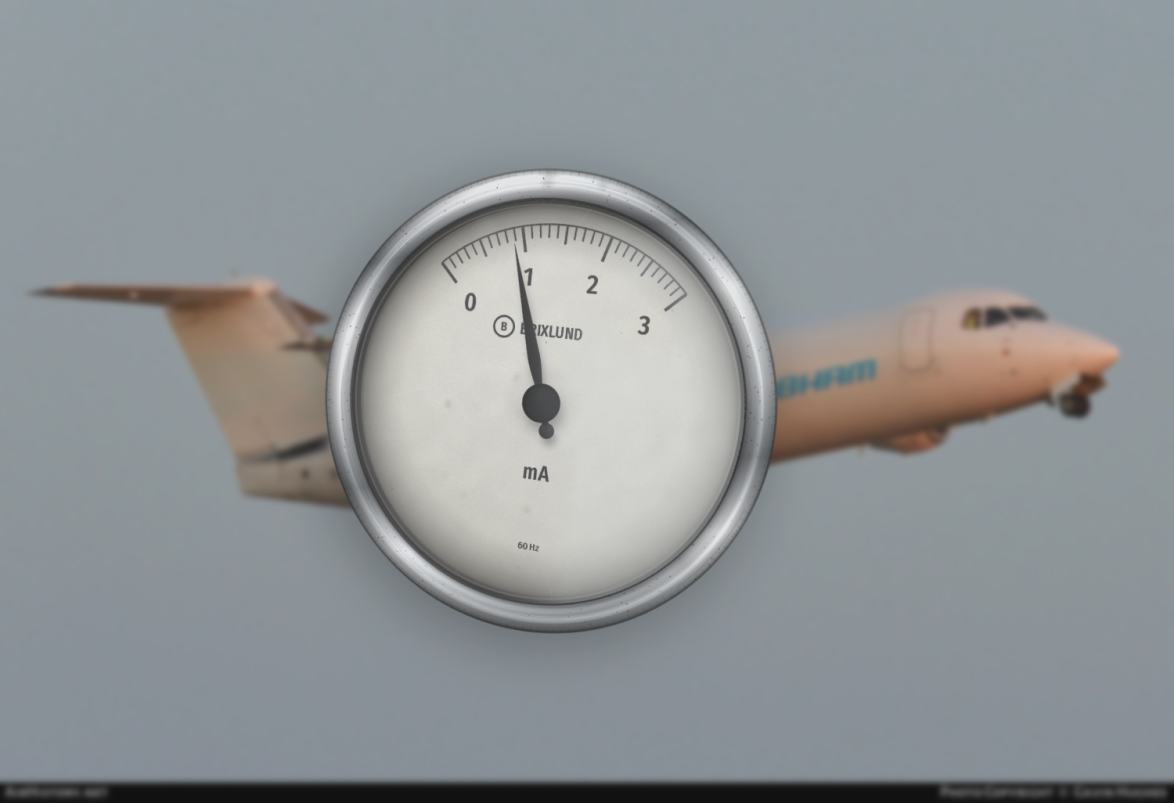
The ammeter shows 0.9 (mA)
